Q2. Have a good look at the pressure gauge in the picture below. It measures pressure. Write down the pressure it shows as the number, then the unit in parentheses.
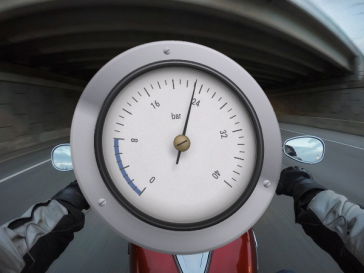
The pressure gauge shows 23 (bar)
